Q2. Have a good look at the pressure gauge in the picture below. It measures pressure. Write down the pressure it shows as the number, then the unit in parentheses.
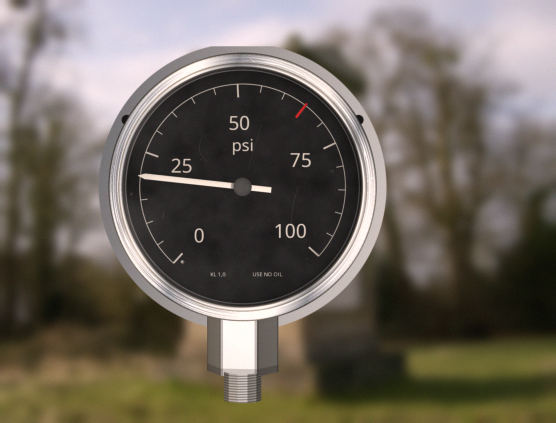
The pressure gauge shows 20 (psi)
